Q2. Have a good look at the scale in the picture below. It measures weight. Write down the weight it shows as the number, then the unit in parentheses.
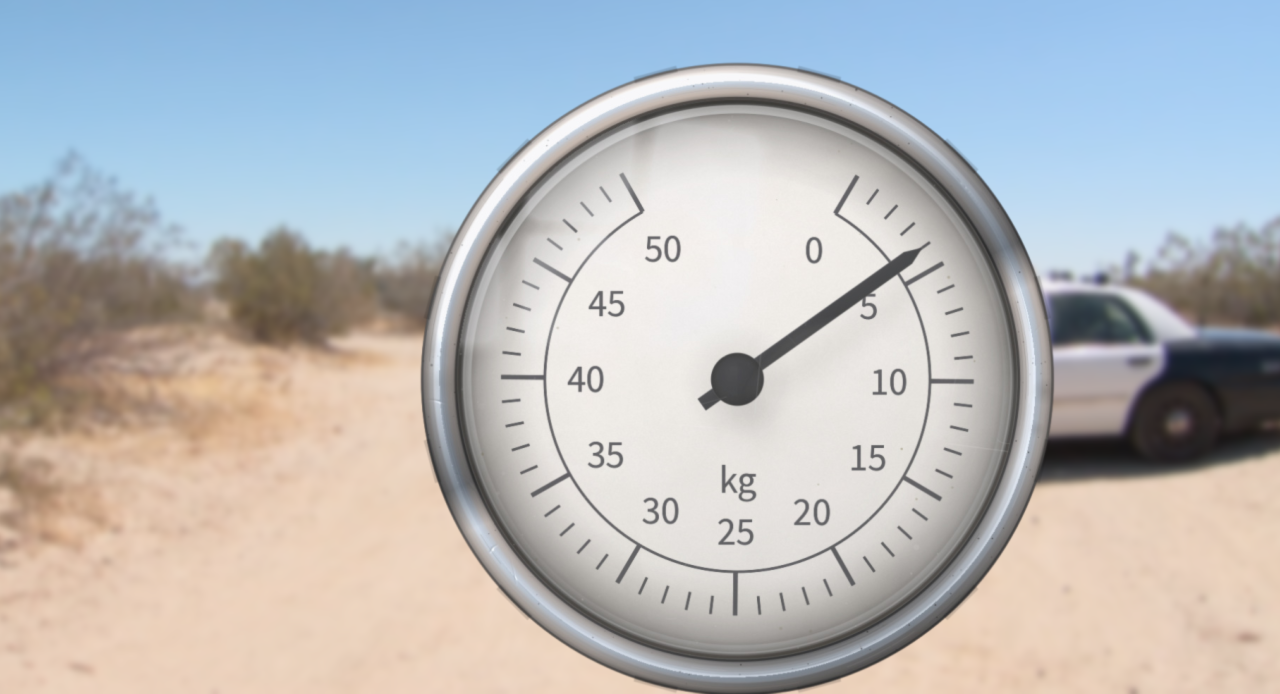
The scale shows 4 (kg)
